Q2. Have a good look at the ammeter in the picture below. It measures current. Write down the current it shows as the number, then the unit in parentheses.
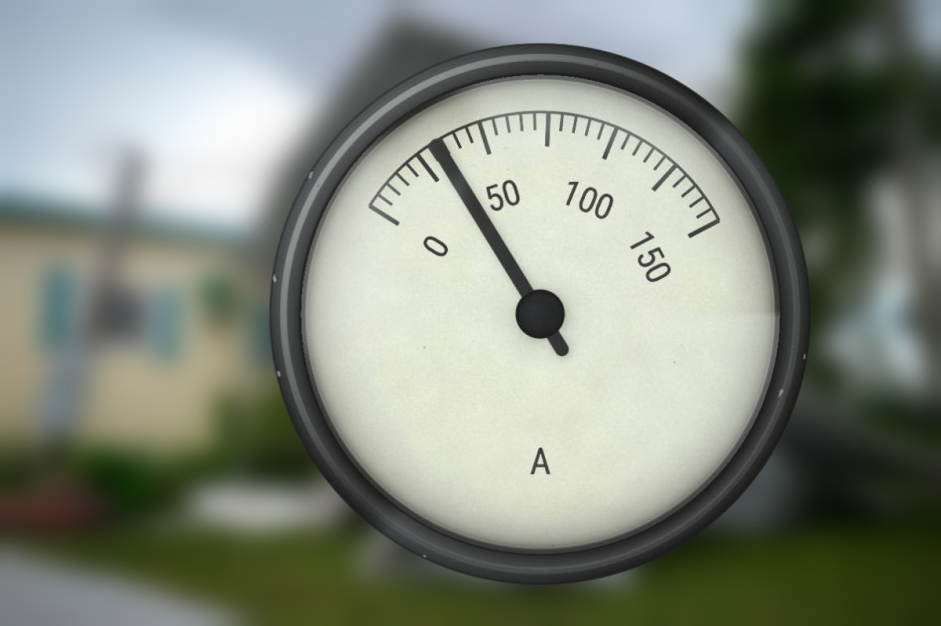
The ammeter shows 32.5 (A)
